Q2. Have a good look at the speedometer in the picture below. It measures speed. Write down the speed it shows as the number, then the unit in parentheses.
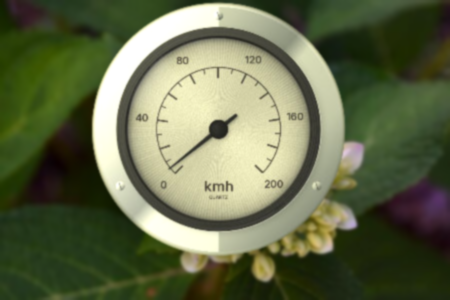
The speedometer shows 5 (km/h)
